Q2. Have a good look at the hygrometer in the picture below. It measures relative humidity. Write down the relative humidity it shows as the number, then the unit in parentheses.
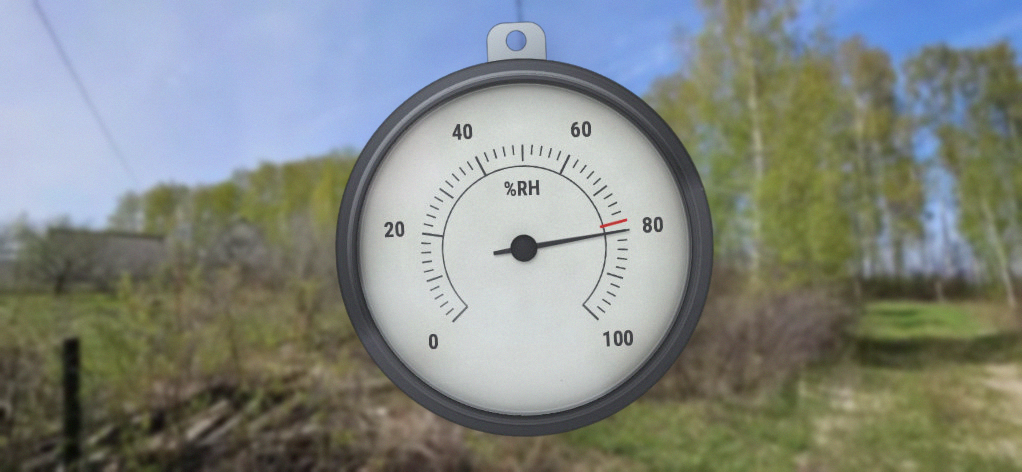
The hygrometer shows 80 (%)
